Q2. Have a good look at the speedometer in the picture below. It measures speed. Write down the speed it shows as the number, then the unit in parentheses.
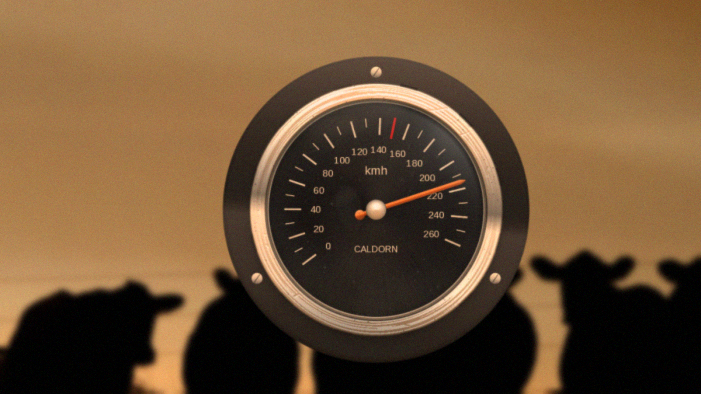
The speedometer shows 215 (km/h)
